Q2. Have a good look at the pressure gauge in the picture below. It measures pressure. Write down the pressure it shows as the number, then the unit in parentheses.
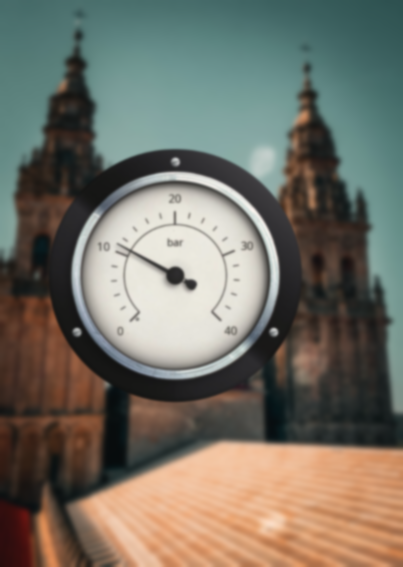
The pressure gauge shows 11 (bar)
